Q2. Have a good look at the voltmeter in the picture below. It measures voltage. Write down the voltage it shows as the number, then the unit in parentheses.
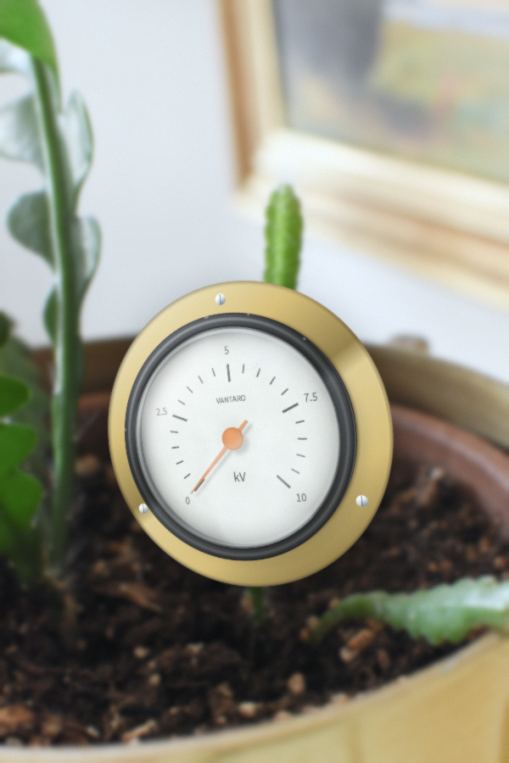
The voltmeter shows 0 (kV)
